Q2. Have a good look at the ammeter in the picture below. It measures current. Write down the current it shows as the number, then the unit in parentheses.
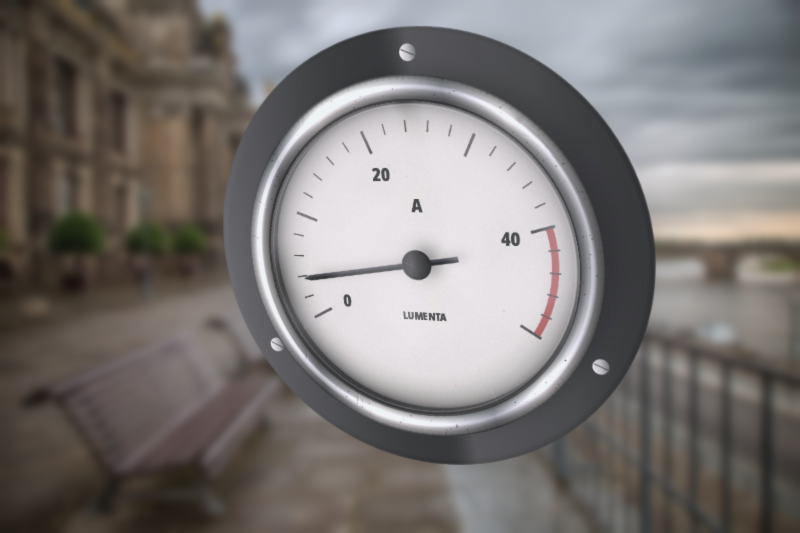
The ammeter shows 4 (A)
